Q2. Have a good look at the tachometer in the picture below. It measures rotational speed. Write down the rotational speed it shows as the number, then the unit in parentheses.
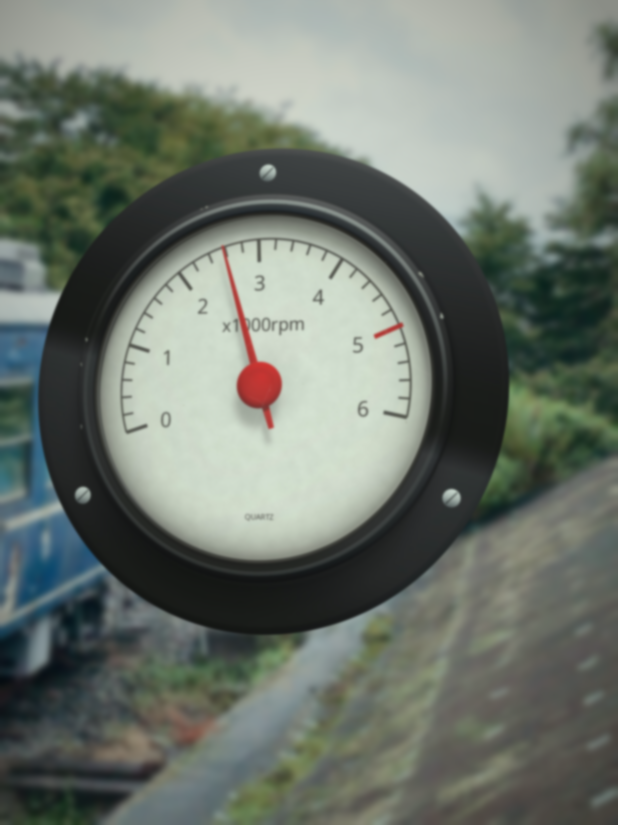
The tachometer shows 2600 (rpm)
